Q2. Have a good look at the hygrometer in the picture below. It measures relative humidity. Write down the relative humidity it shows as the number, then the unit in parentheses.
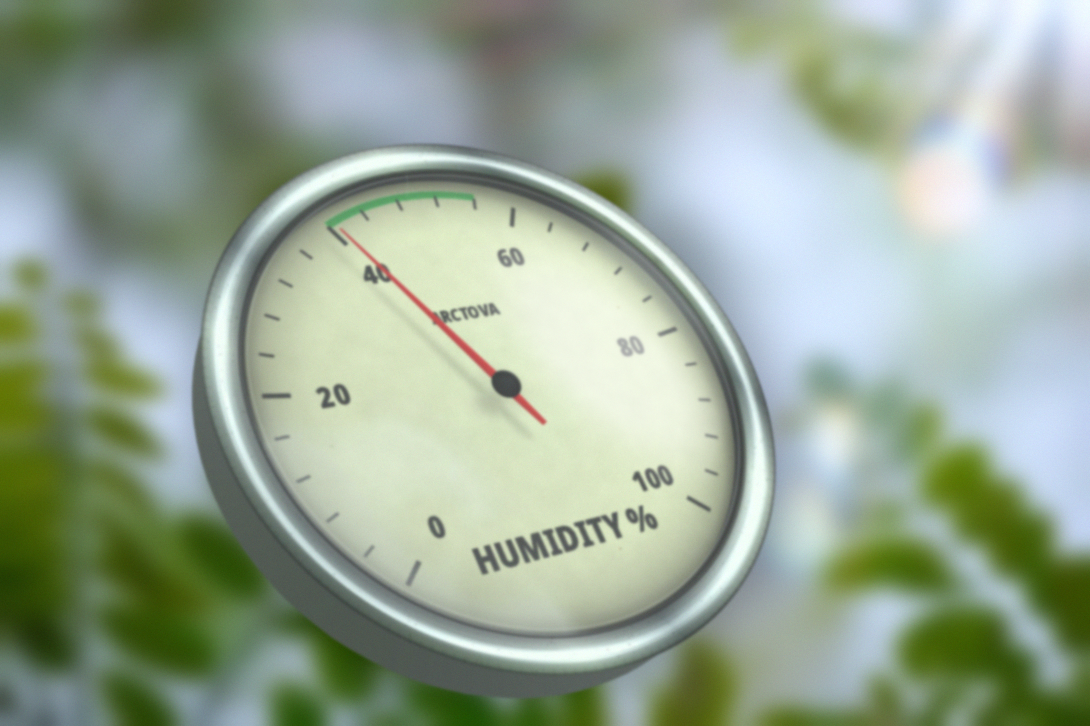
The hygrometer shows 40 (%)
